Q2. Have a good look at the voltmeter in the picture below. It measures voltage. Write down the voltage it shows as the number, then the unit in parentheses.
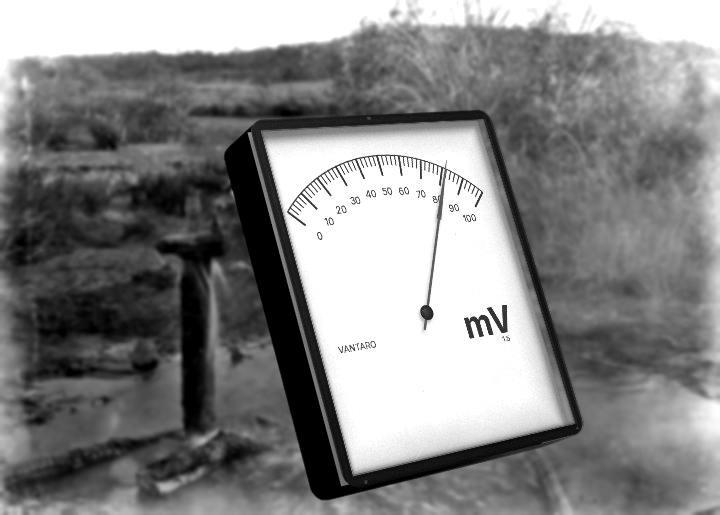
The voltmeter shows 80 (mV)
